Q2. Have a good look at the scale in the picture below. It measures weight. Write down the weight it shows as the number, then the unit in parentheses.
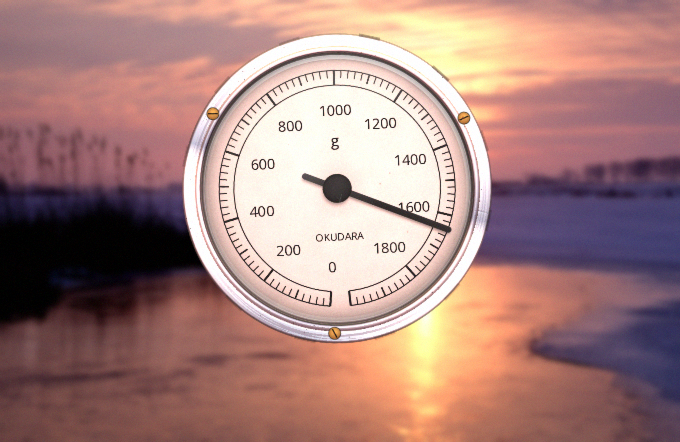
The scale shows 1640 (g)
